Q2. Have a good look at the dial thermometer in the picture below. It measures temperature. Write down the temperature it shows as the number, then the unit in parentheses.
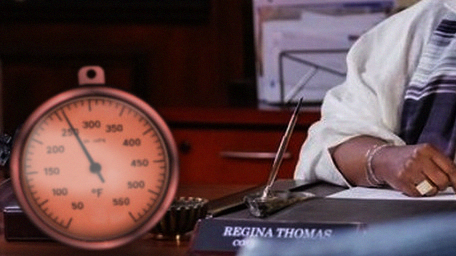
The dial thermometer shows 260 (°F)
